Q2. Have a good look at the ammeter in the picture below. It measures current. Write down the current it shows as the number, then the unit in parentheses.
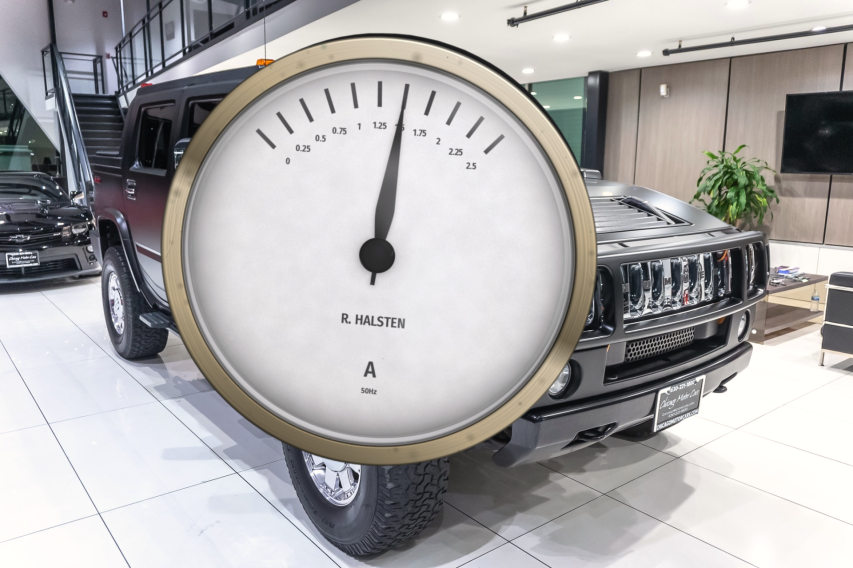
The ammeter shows 1.5 (A)
